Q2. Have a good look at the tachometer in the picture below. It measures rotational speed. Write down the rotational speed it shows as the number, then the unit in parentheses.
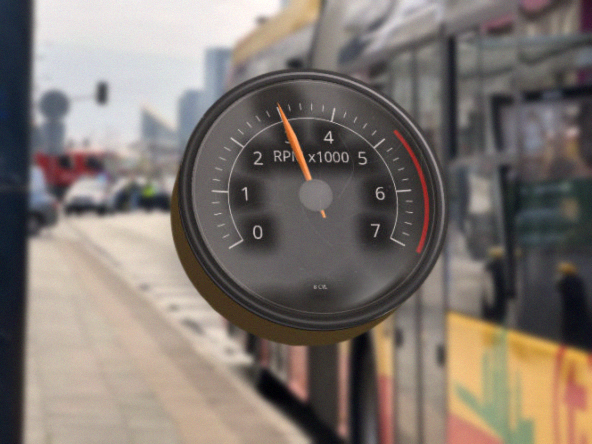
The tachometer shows 3000 (rpm)
